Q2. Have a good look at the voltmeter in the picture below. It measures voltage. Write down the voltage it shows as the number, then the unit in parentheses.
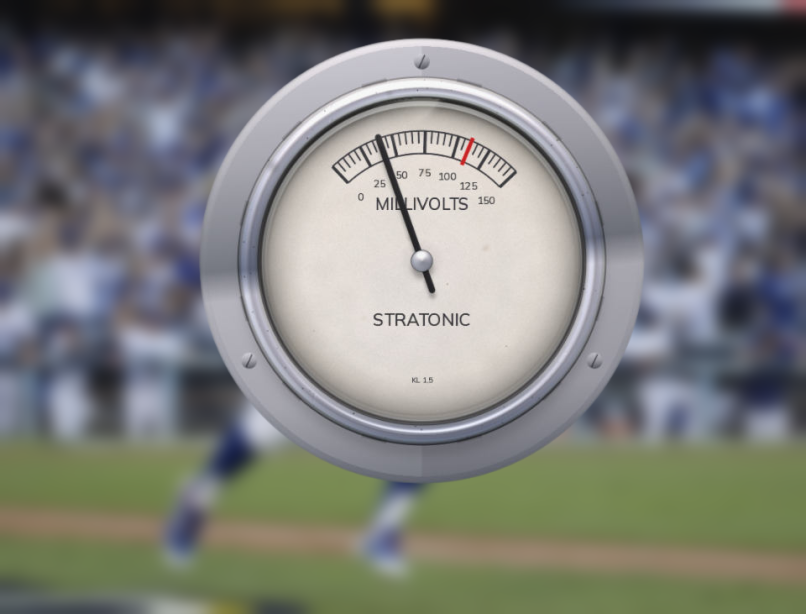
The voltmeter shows 40 (mV)
